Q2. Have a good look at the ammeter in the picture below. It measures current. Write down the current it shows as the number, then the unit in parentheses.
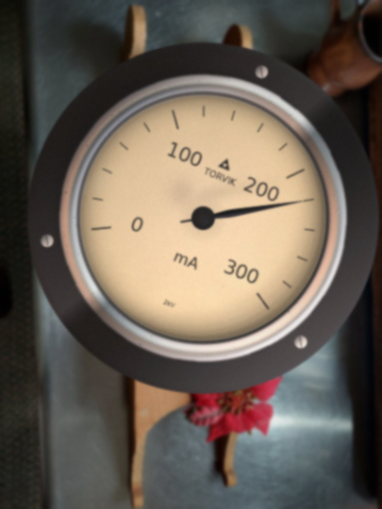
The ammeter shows 220 (mA)
